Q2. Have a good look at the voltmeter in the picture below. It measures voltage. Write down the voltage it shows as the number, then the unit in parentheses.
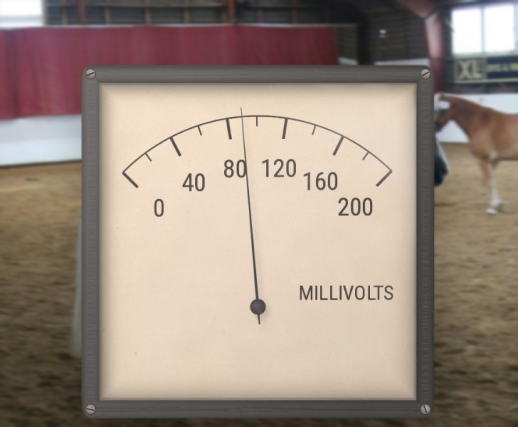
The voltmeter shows 90 (mV)
